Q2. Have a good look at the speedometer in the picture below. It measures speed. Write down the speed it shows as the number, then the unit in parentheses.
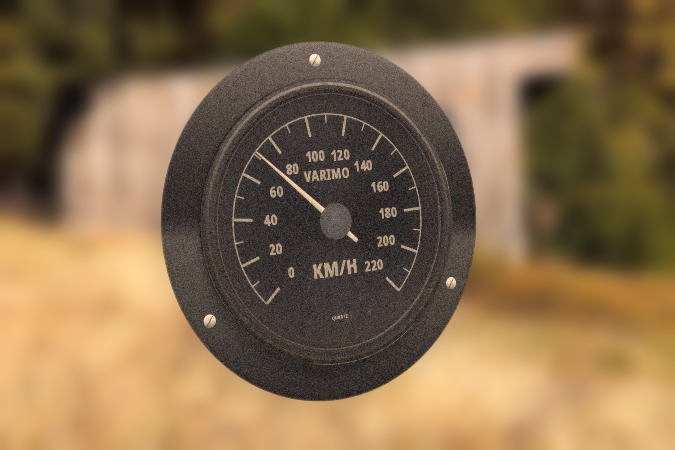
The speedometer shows 70 (km/h)
